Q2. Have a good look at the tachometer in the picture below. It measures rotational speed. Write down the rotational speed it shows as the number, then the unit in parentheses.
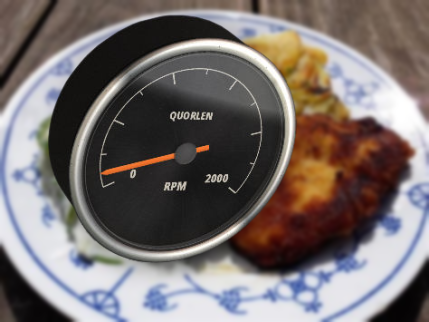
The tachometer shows 100 (rpm)
